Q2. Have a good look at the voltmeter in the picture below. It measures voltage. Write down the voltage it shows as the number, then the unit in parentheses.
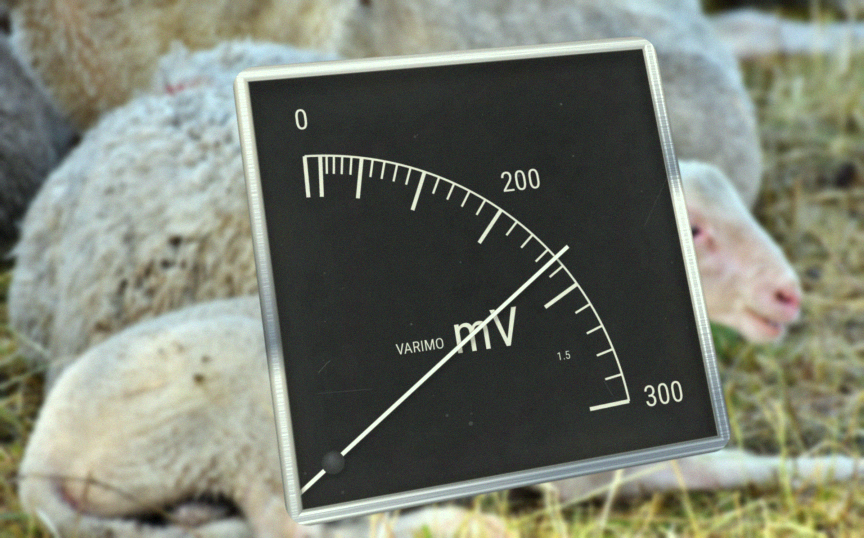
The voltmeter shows 235 (mV)
